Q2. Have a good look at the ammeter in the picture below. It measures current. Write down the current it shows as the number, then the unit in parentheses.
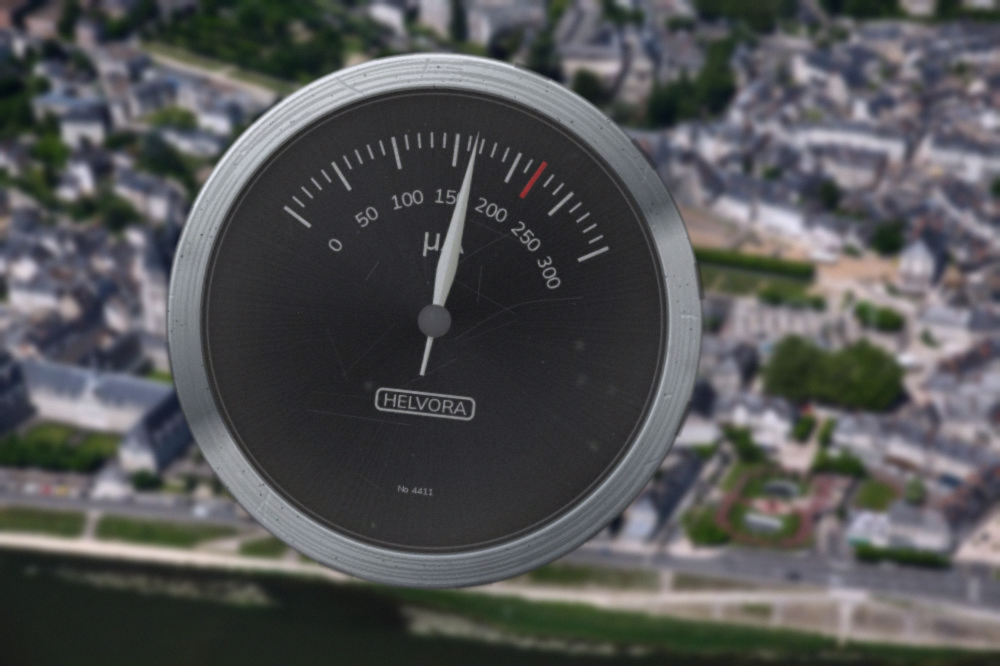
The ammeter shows 165 (µA)
